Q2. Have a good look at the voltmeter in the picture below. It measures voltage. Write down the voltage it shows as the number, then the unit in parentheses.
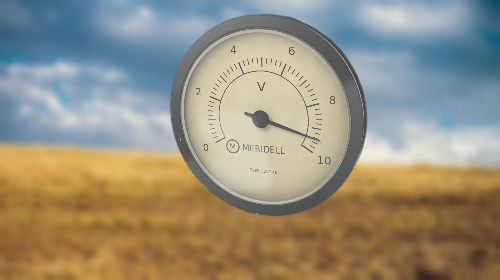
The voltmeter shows 9.4 (V)
